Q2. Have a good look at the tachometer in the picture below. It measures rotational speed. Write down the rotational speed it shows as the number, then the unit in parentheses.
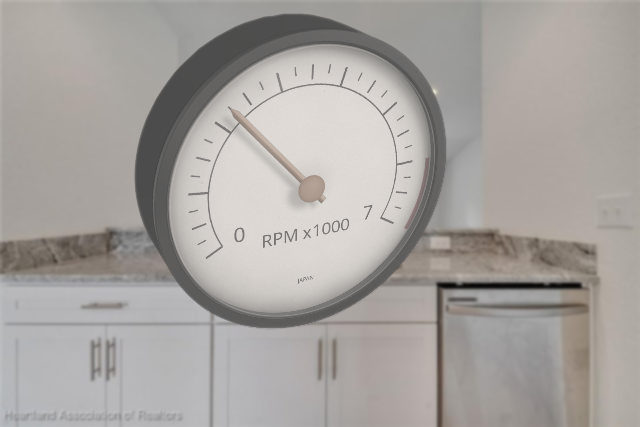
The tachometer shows 2250 (rpm)
